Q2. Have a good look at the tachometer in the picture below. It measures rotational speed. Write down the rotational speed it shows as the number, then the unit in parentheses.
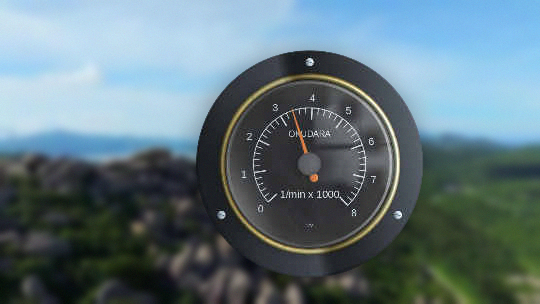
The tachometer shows 3400 (rpm)
